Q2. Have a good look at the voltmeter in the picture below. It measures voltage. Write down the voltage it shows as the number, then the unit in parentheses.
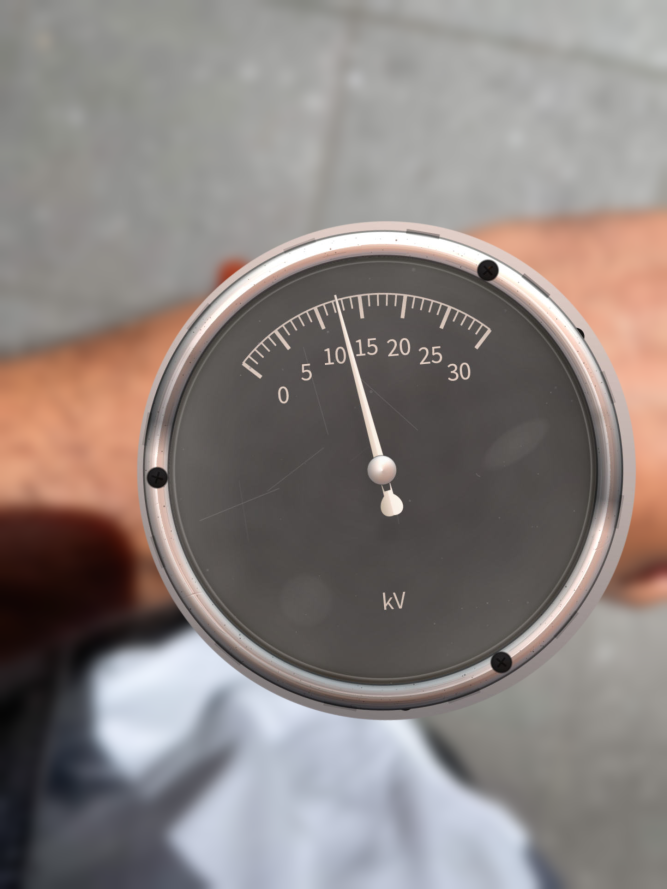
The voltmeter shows 12.5 (kV)
